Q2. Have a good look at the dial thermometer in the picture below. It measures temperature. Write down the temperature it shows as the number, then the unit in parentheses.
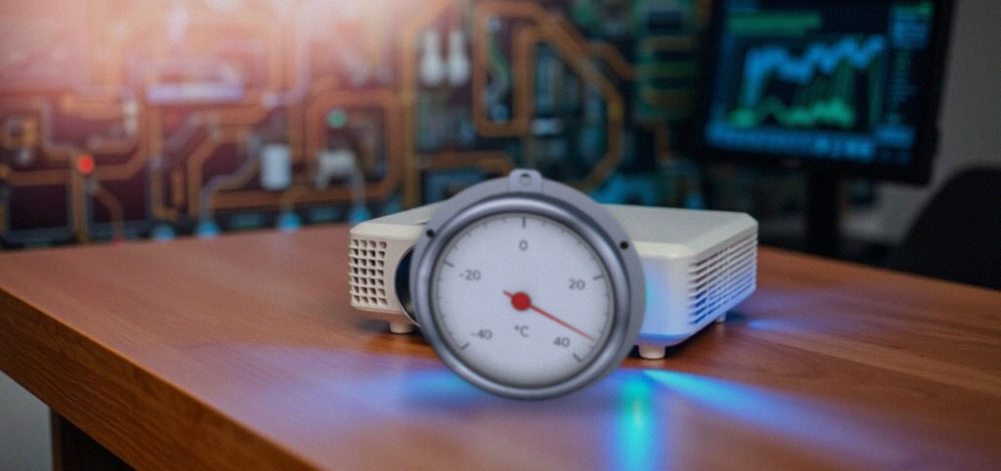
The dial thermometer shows 34 (°C)
